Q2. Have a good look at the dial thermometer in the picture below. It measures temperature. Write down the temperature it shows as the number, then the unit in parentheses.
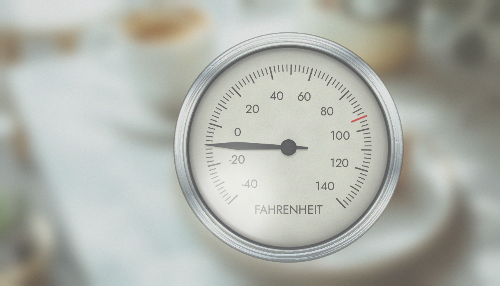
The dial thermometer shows -10 (°F)
